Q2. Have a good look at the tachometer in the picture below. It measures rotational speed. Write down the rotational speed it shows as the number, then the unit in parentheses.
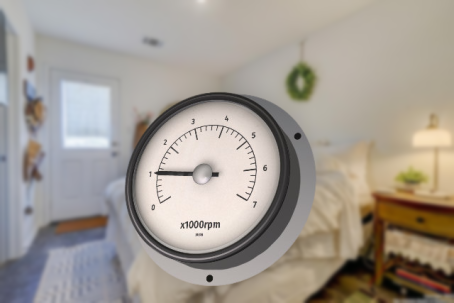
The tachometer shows 1000 (rpm)
